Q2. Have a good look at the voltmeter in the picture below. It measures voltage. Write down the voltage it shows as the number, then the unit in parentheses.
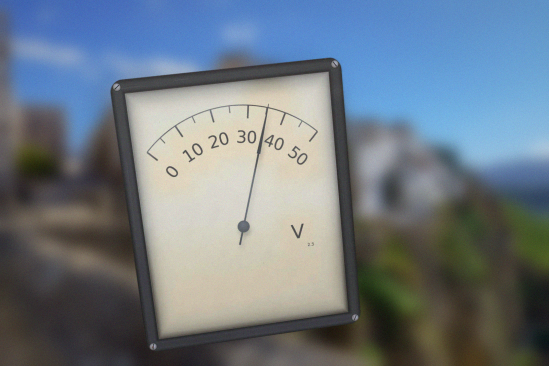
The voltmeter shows 35 (V)
